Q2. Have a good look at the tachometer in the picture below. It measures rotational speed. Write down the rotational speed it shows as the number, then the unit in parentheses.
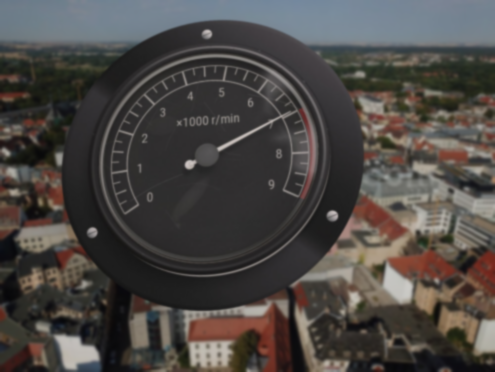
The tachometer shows 7000 (rpm)
